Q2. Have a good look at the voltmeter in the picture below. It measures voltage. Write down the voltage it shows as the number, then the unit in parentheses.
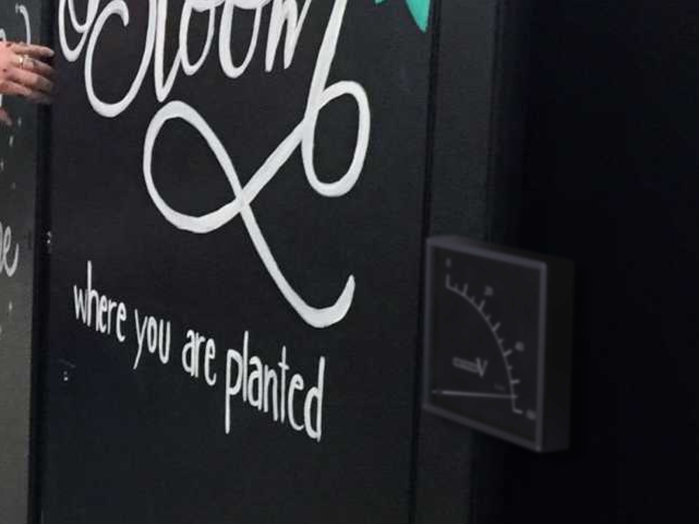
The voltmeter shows 55 (V)
